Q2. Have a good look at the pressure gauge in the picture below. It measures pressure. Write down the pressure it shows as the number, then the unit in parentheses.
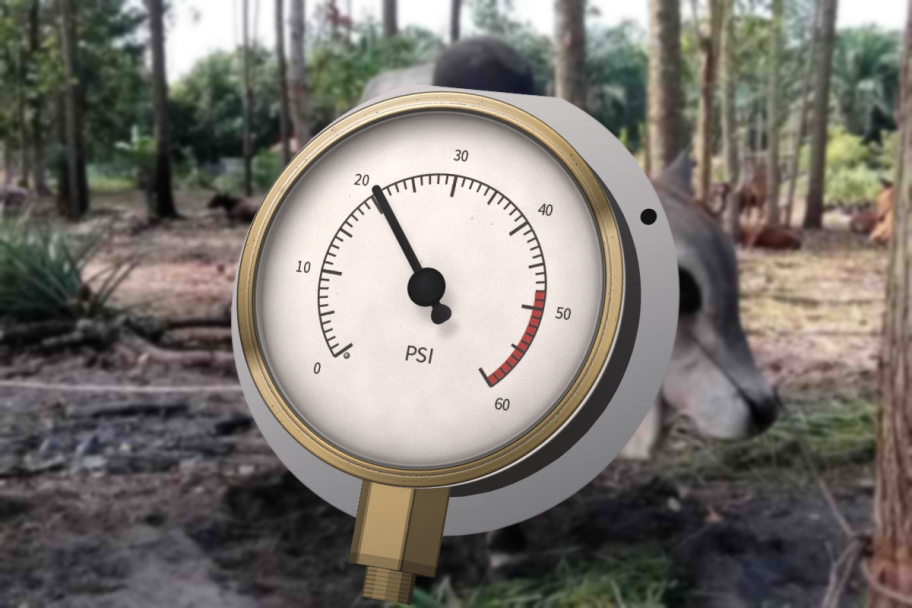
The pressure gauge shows 21 (psi)
